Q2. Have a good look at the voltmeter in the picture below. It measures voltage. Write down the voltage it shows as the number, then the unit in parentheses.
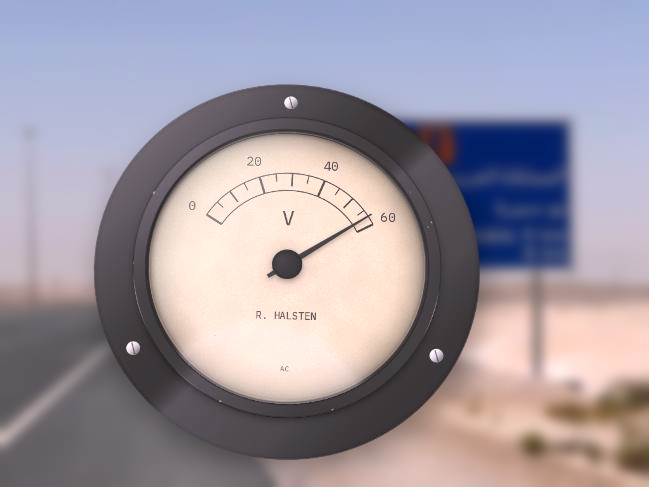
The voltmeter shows 57.5 (V)
